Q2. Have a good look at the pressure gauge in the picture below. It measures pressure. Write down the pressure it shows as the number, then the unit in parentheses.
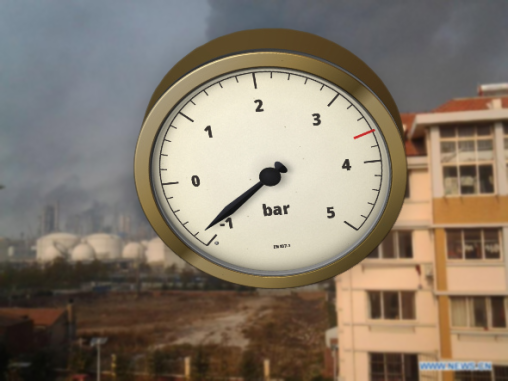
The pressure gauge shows -0.8 (bar)
